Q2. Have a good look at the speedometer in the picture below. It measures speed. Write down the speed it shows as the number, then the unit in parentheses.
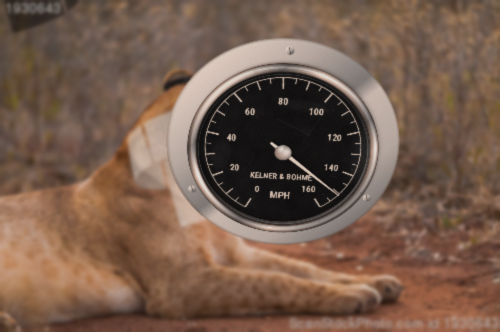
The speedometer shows 150 (mph)
